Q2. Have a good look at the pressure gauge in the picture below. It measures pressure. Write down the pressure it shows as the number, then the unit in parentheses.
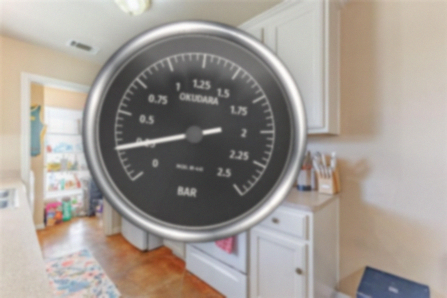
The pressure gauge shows 0.25 (bar)
